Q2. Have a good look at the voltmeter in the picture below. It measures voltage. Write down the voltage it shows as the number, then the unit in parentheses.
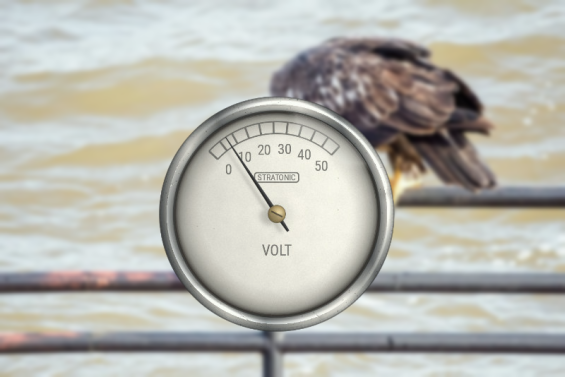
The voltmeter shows 7.5 (V)
